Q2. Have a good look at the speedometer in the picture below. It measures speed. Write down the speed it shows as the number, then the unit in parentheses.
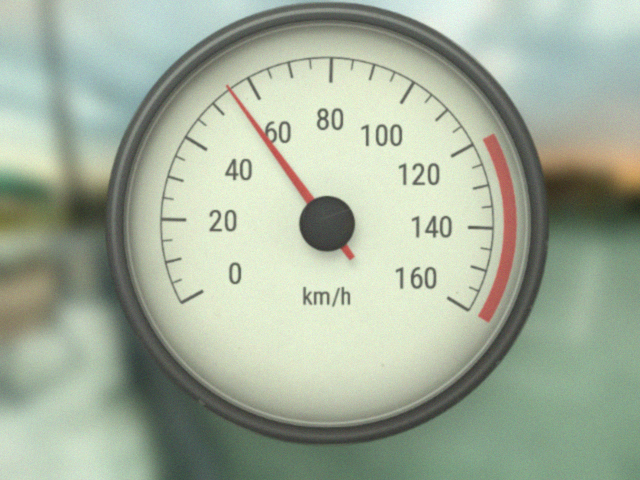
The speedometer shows 55 (km/h)
